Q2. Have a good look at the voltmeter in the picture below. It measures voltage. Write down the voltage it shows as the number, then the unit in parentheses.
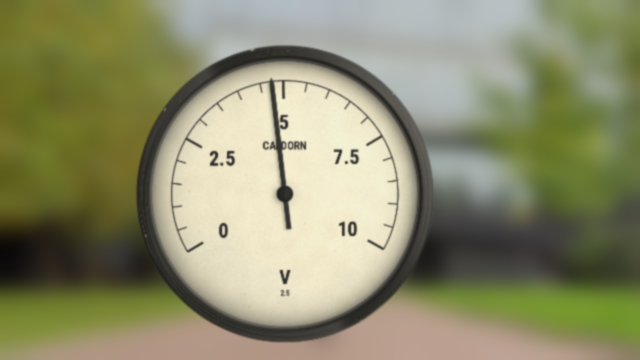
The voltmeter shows 4.75 (V)
